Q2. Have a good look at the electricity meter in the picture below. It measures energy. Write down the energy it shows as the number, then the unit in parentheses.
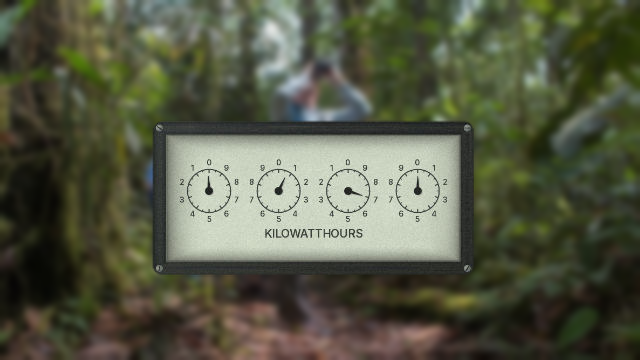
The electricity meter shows 70 (kWh)
